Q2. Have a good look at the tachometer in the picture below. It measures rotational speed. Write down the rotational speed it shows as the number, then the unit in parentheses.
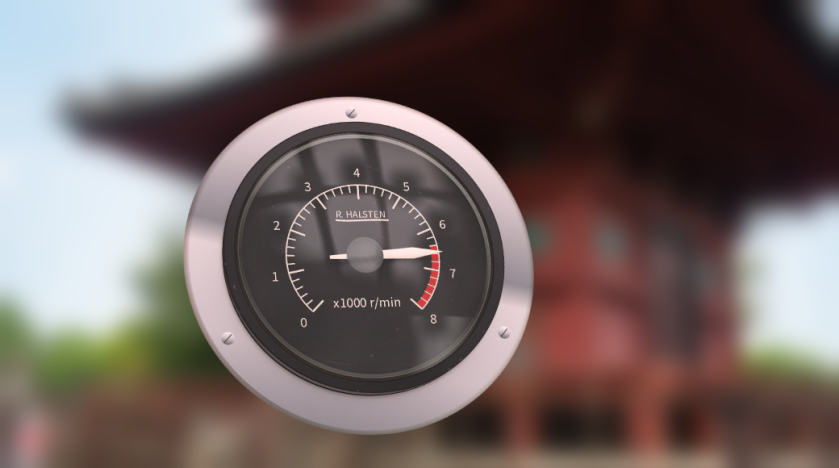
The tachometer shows 6600 (rpm)
